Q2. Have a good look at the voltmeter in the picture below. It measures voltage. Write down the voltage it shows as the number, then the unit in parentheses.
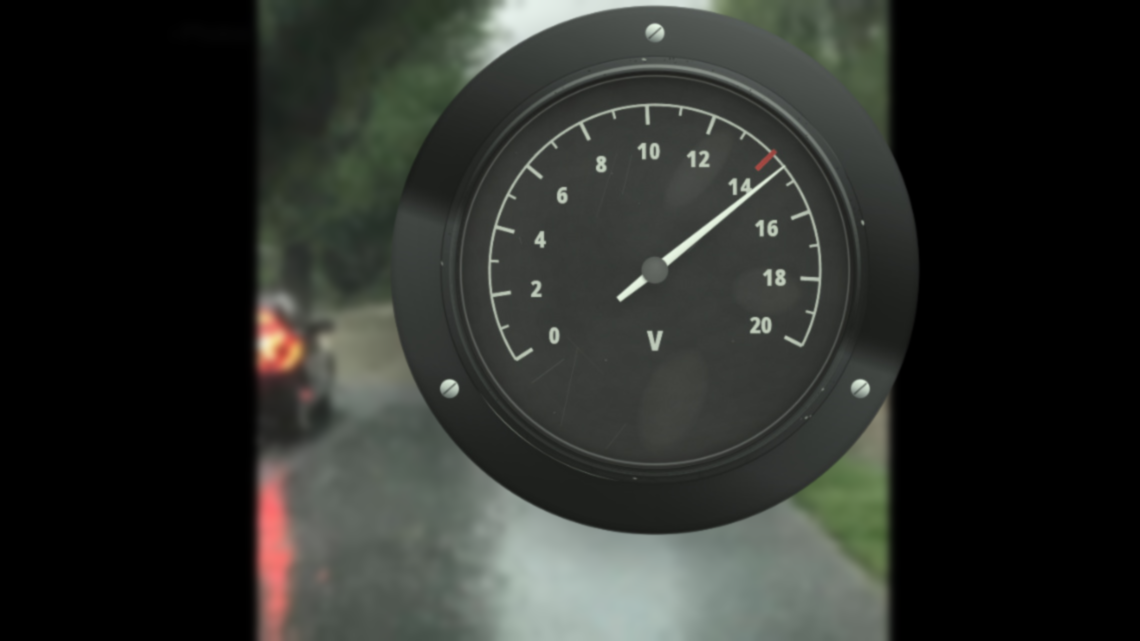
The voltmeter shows 14.5 (V)
